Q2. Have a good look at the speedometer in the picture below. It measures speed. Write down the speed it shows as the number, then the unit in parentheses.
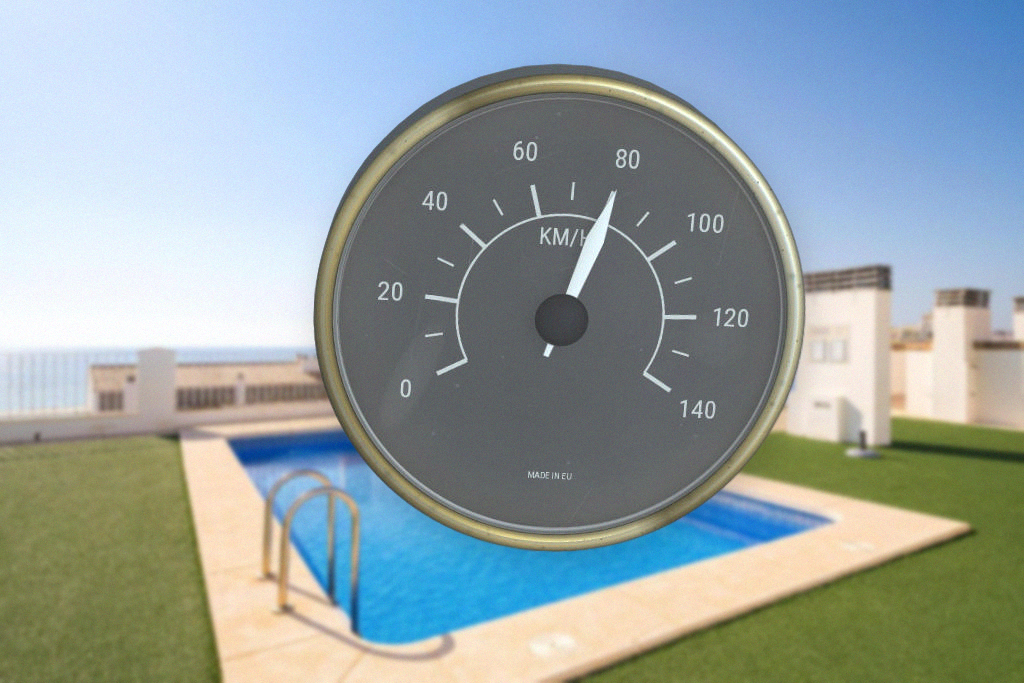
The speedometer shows 80 (km/h)
